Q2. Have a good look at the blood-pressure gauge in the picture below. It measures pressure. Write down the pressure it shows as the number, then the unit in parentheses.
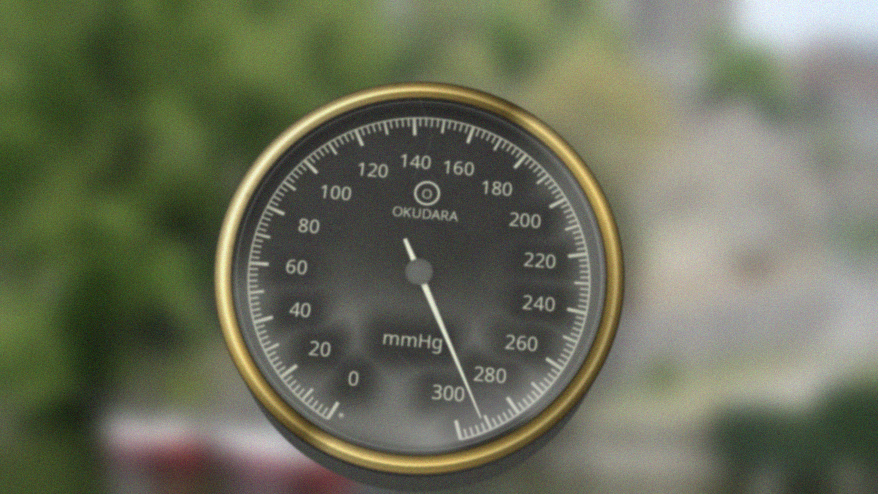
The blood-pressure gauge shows 292 (mmHg)
